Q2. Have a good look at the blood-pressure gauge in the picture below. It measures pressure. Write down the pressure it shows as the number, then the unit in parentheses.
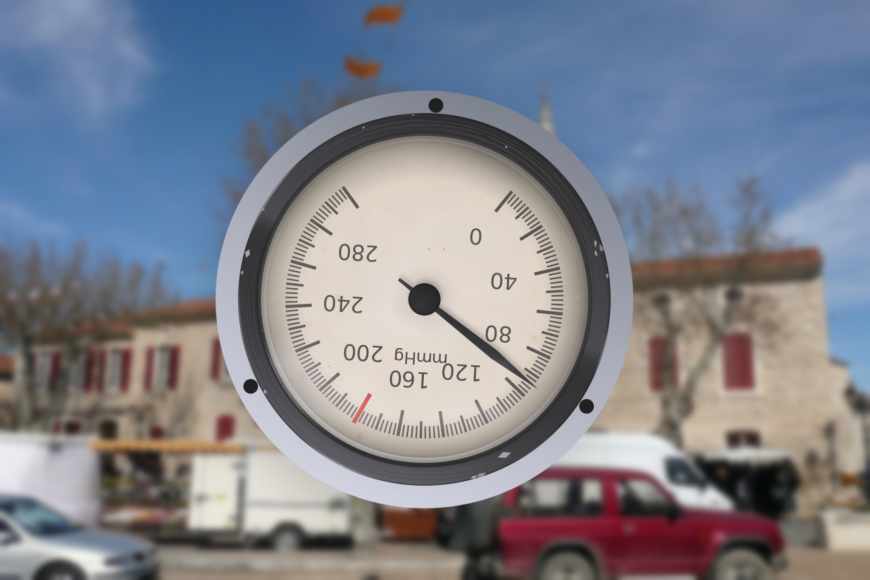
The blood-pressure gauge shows 94 (mmHg)
